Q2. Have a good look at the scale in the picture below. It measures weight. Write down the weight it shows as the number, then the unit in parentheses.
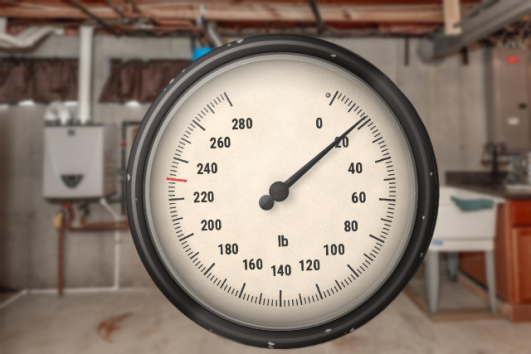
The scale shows 18 (lb)
